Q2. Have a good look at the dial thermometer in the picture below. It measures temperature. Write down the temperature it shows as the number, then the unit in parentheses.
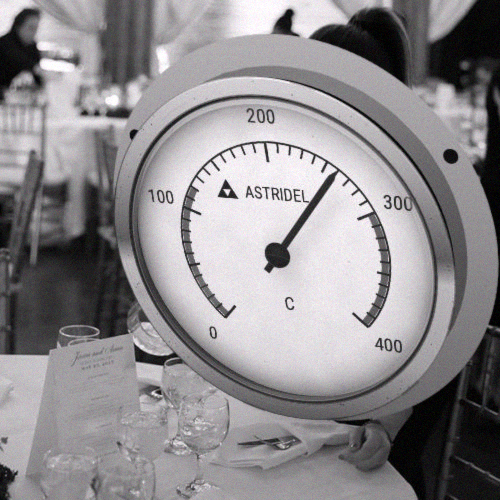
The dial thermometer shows 260 (°C)
